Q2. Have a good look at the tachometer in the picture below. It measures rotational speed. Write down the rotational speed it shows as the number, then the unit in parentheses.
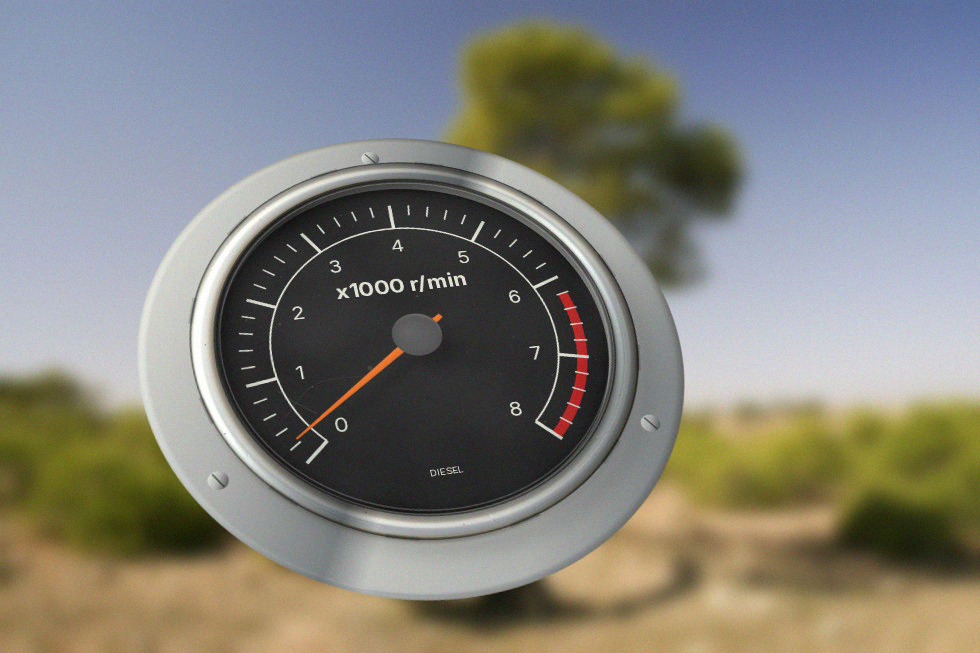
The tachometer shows 200 (rpm)
